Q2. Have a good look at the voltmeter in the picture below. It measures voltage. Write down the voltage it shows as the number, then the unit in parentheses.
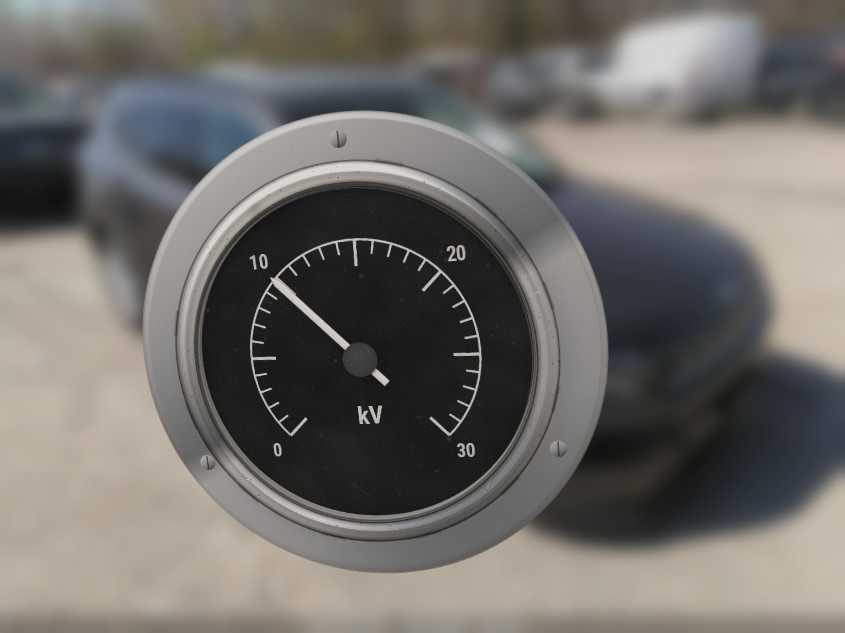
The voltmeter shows 10 (kV)
